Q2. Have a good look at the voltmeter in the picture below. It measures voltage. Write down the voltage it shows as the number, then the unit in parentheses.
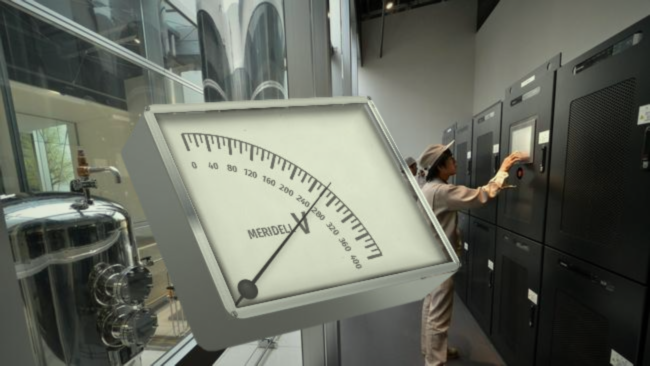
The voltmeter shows 260 (V)
